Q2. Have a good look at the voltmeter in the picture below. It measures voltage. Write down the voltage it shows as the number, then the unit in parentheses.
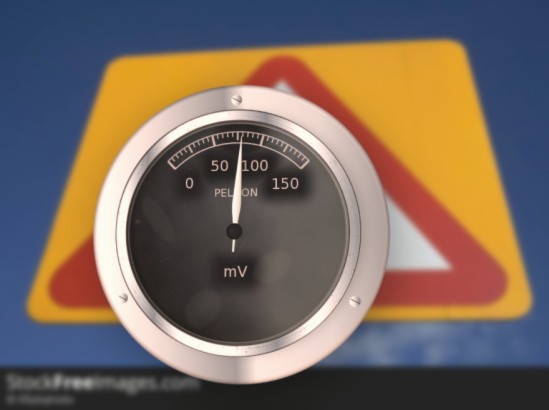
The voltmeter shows 80 (mV)
